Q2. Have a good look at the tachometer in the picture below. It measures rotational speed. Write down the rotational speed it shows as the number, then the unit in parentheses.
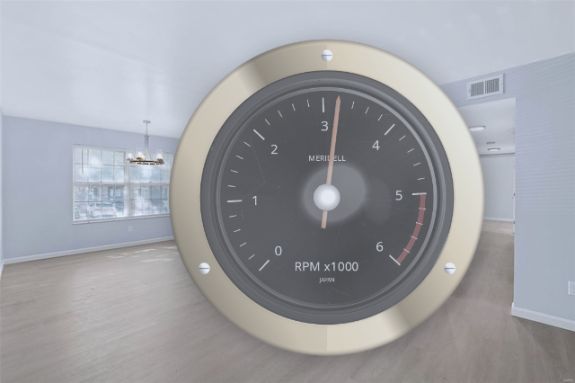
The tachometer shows 3200 (rpm)
